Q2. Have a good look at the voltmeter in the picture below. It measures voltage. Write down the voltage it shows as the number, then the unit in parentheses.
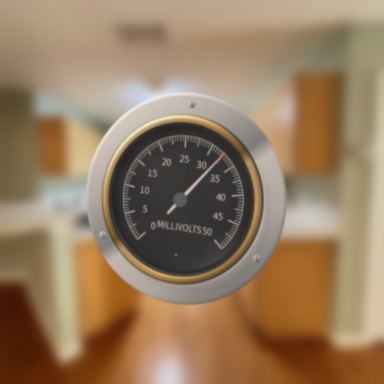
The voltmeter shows 32.5 (mV)
